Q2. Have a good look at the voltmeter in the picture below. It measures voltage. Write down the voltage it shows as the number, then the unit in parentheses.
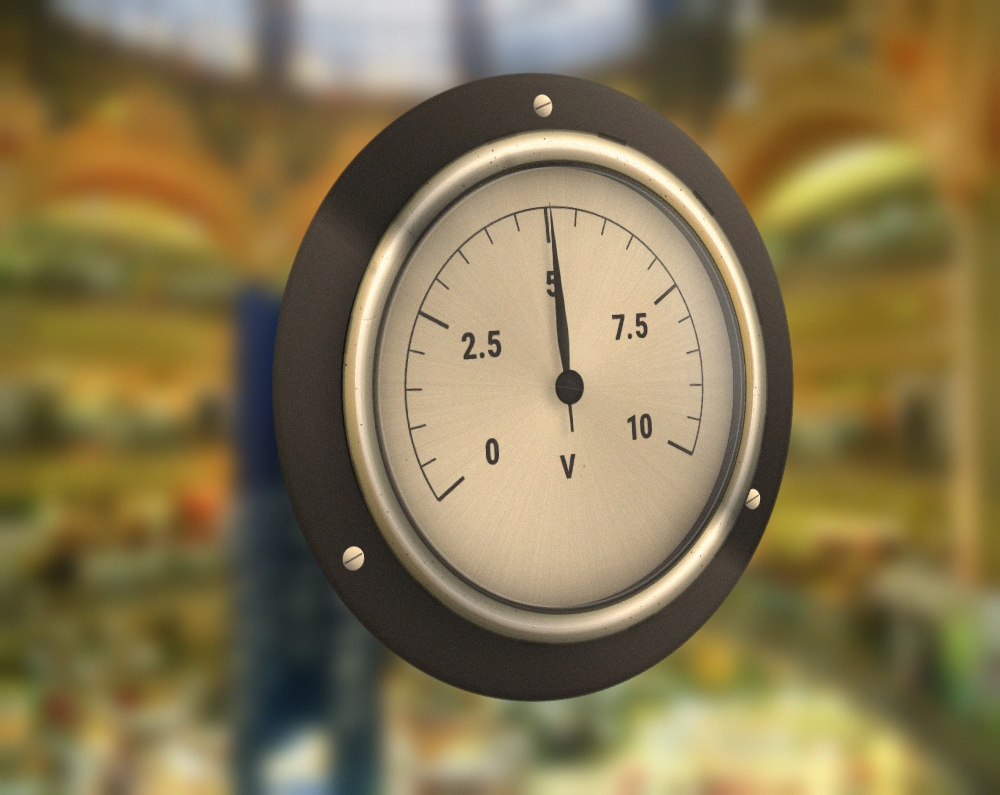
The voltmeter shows 5 (V)
